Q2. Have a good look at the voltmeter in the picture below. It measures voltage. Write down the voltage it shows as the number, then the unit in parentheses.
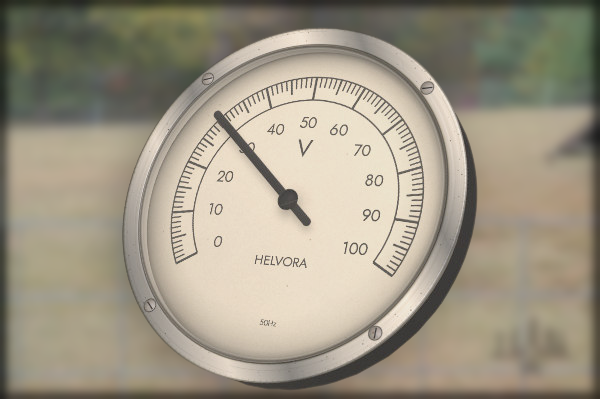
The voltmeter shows 30 (V)
